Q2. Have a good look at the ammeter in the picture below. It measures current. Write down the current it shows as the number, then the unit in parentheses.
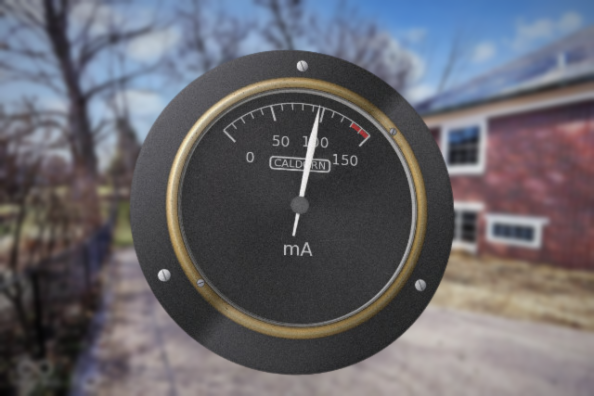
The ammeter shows 95 (mA)
